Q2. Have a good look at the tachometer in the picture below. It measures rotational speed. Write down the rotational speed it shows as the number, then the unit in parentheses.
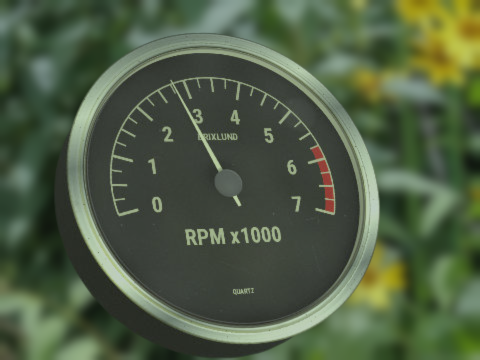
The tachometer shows 2750 (rpm)
